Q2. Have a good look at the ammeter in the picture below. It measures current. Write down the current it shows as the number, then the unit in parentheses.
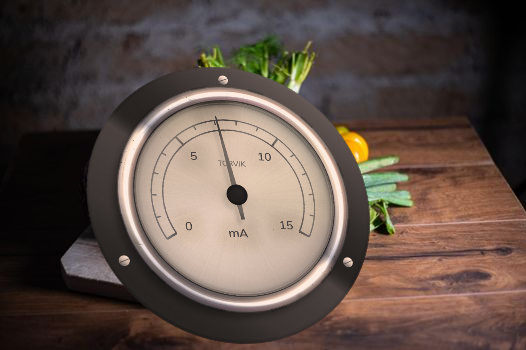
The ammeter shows 7 (mA)
